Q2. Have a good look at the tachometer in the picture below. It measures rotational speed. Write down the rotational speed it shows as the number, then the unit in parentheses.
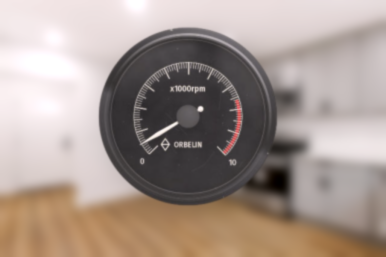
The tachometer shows 500 (rpm)
